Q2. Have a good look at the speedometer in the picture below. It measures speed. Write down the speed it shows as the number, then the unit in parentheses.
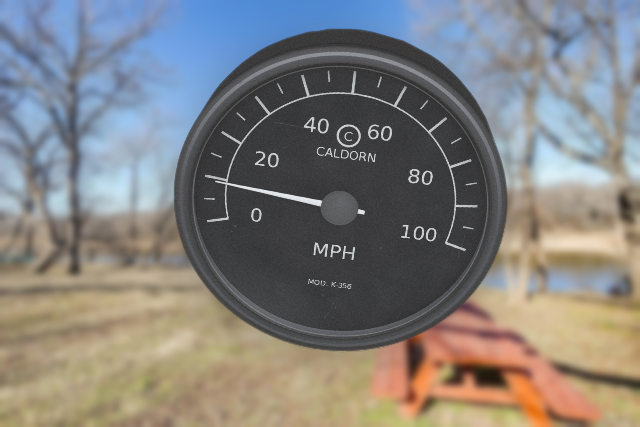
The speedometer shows 10 (mph)
